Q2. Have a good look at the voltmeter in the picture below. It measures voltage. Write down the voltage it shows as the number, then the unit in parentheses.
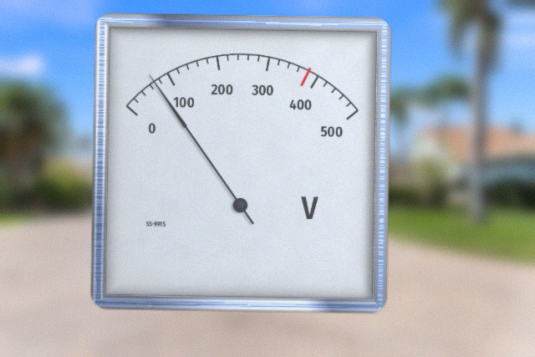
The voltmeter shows 70 (V)
